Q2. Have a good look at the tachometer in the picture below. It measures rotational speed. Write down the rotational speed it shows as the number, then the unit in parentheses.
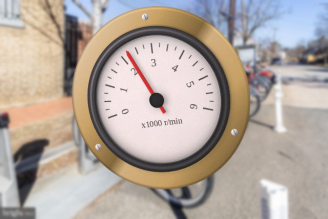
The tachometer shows 2250 (rpm)
